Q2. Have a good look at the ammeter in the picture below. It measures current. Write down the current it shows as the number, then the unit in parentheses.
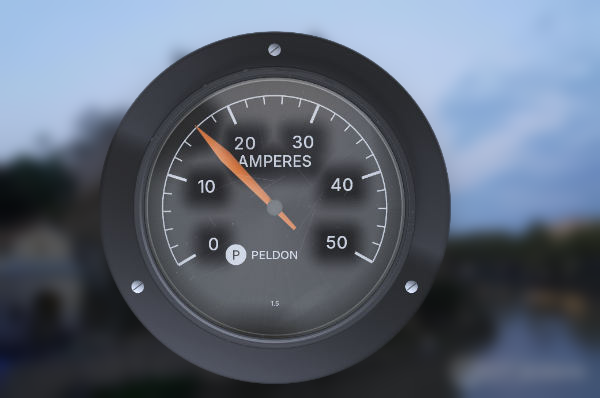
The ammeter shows 16 (A)
